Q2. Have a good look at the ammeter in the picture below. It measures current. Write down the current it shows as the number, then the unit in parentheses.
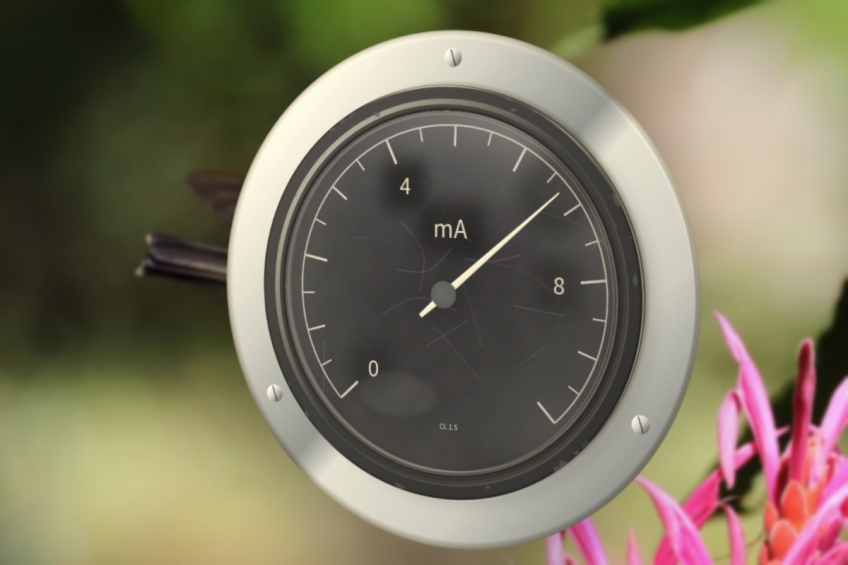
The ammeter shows 6.75 (mA)
